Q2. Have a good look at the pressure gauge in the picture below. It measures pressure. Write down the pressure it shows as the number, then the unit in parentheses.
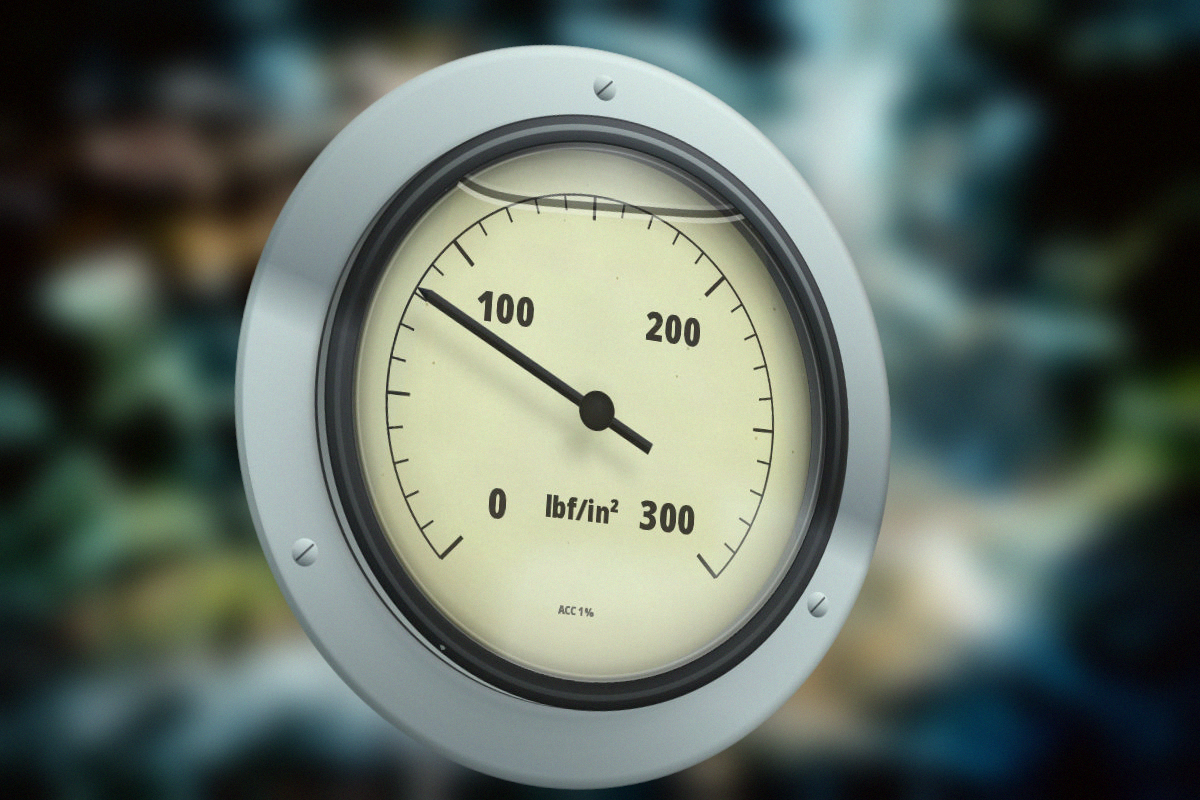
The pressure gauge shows 80 (psi)
